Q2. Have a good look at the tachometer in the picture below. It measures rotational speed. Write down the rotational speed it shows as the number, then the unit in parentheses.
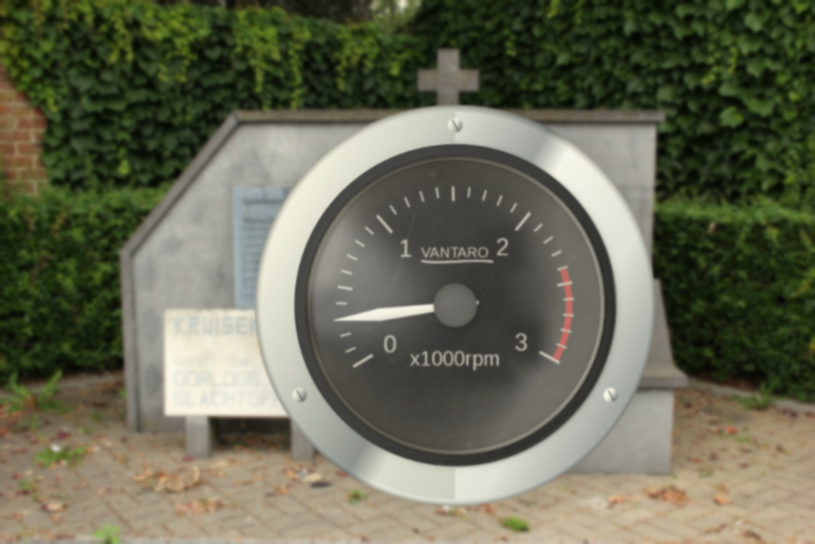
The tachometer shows 300 (rpm)
